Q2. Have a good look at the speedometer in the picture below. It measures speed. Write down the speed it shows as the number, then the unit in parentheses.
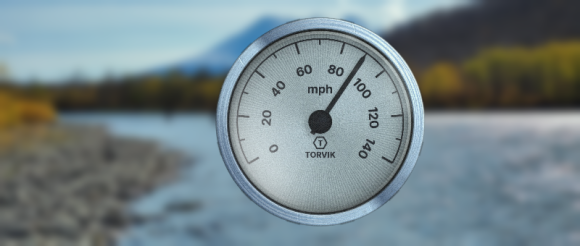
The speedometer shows 90 (mph)
